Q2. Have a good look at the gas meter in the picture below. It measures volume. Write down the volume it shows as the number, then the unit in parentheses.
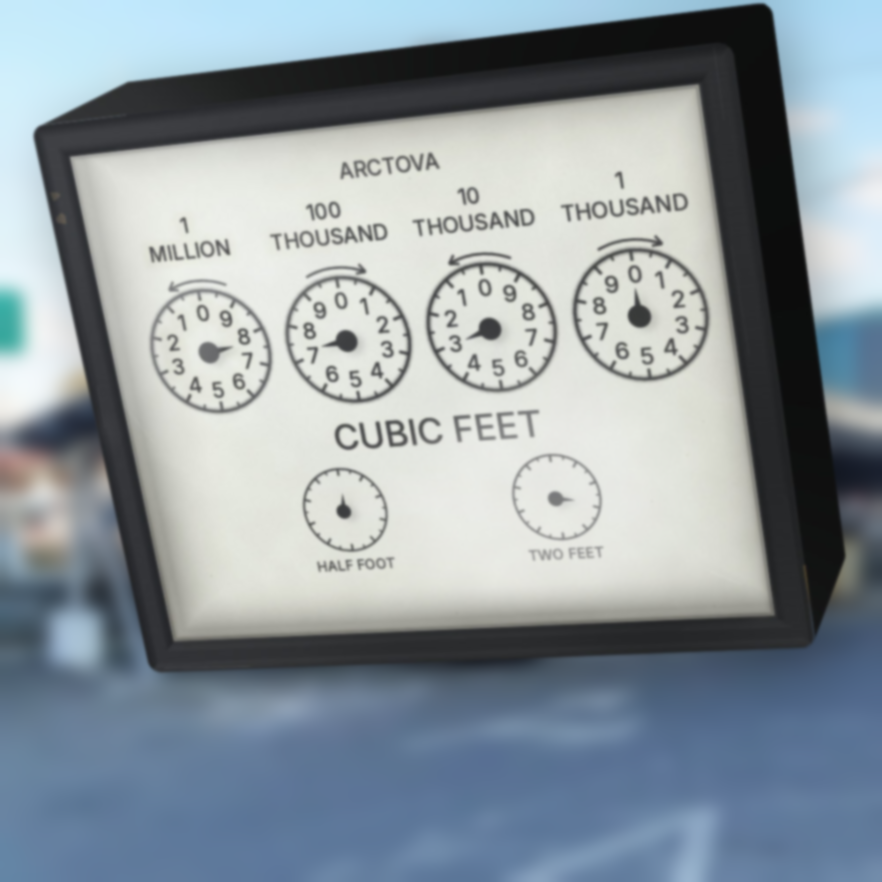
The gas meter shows 773000 (ft³)
